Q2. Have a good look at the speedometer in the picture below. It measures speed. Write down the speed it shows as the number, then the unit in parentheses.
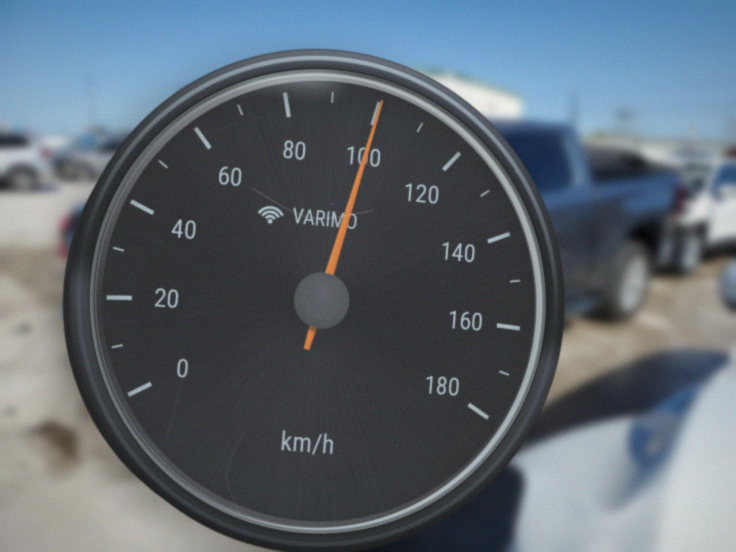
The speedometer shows 100 (km/h)
